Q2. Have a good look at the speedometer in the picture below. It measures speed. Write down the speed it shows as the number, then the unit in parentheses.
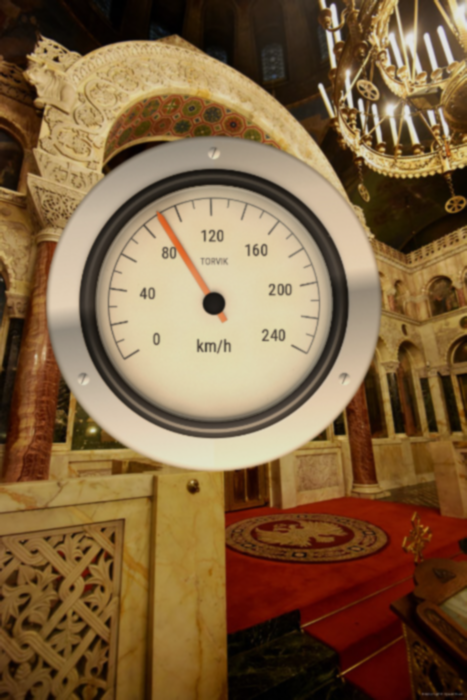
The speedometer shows 90 (km/h)
